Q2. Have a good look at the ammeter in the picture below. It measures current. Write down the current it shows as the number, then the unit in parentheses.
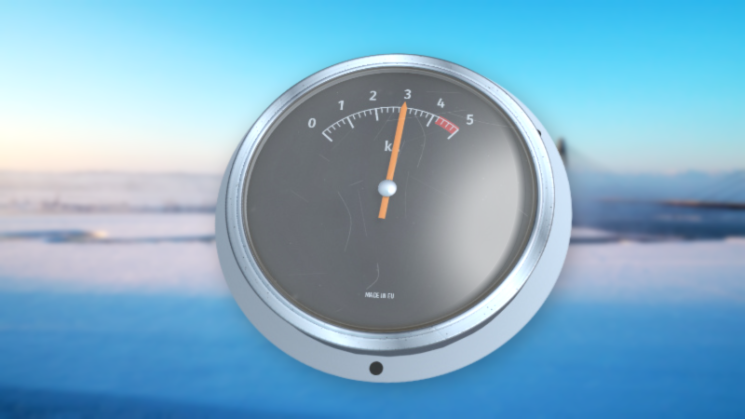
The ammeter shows 3 (kA)
